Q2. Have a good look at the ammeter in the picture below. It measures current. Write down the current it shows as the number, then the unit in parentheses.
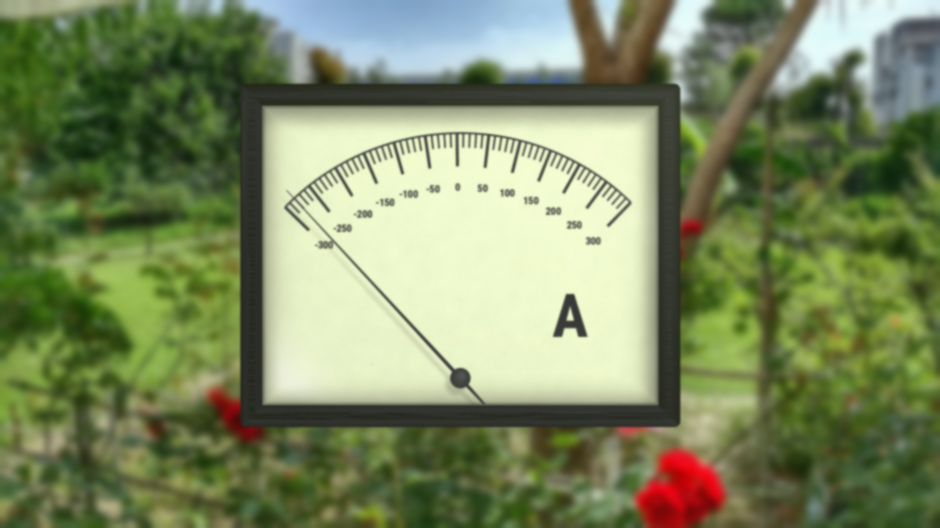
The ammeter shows -280 (A)
